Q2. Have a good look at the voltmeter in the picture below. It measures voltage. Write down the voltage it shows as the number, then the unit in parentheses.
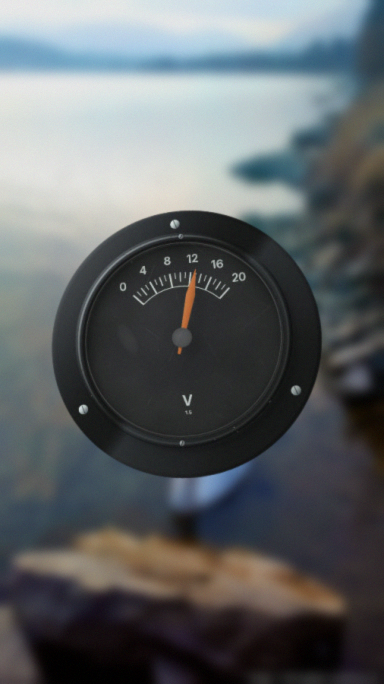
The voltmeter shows 13 (V)
